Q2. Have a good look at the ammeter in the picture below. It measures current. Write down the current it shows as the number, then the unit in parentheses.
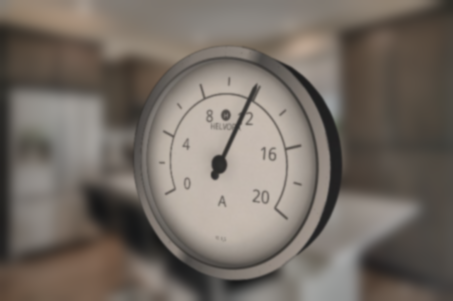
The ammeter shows 12 (A)
